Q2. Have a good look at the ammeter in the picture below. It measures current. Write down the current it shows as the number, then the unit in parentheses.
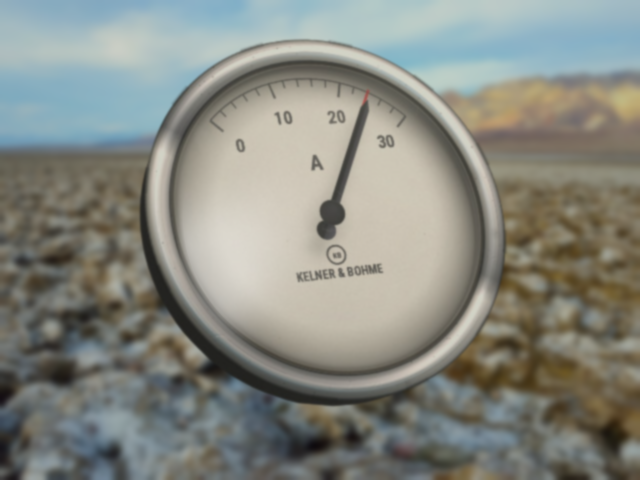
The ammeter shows 24 (A)
